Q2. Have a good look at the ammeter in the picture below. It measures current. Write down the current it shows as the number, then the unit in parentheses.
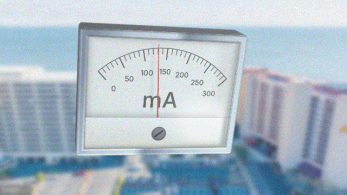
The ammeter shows 130 (mA)
